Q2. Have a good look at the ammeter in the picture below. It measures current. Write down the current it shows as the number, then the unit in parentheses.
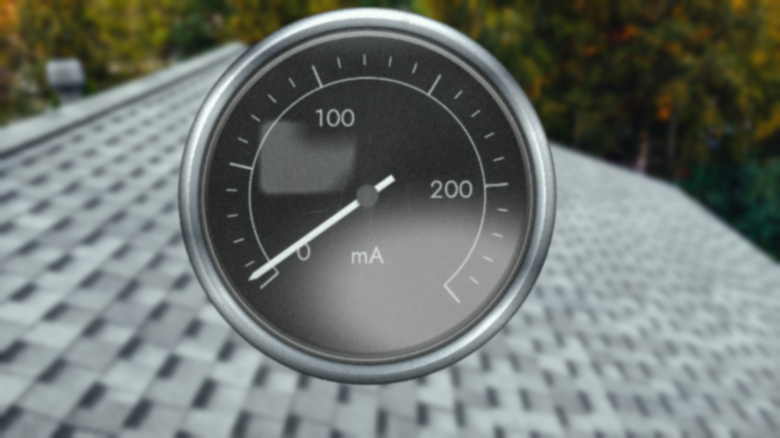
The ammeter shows 5 (mA)
